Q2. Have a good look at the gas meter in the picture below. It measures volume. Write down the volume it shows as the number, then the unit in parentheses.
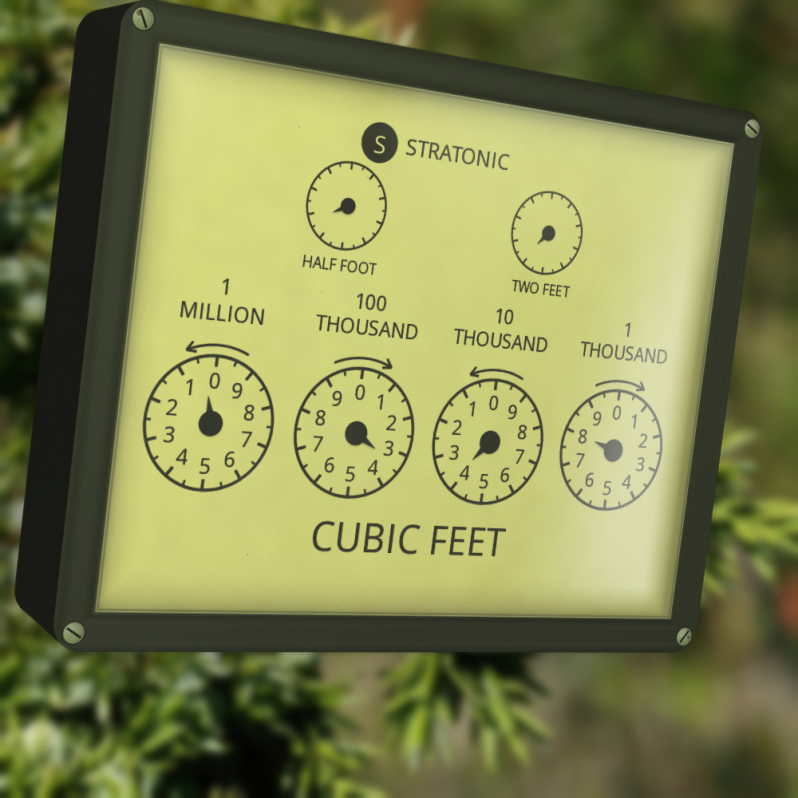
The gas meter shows 33800 (ft³)
